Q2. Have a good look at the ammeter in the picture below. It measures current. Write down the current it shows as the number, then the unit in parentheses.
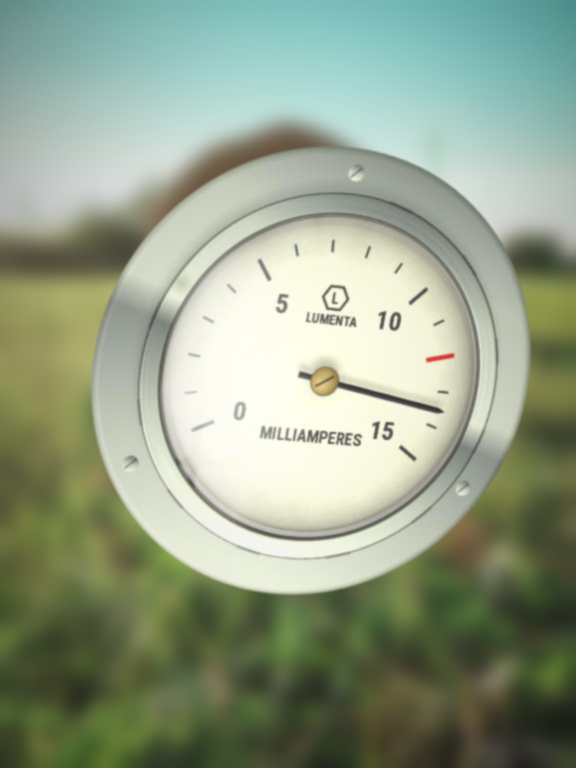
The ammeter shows 13.5 (mA)
